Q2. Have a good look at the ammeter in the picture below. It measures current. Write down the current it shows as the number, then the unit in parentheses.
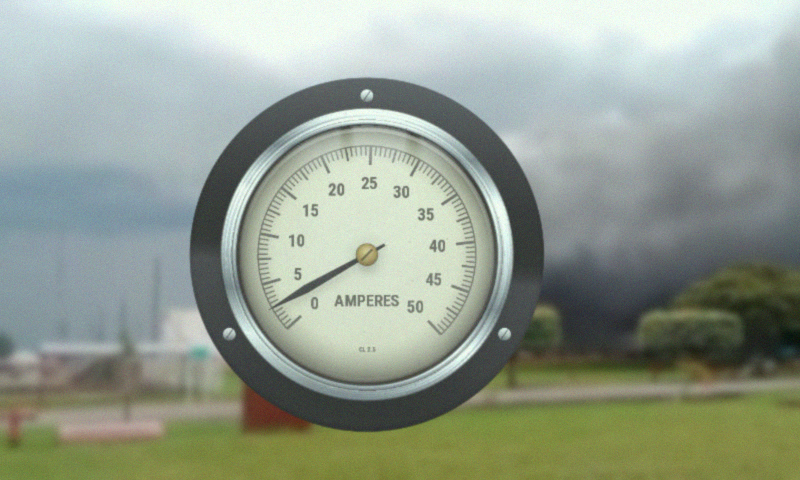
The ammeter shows 2.5 (A)
